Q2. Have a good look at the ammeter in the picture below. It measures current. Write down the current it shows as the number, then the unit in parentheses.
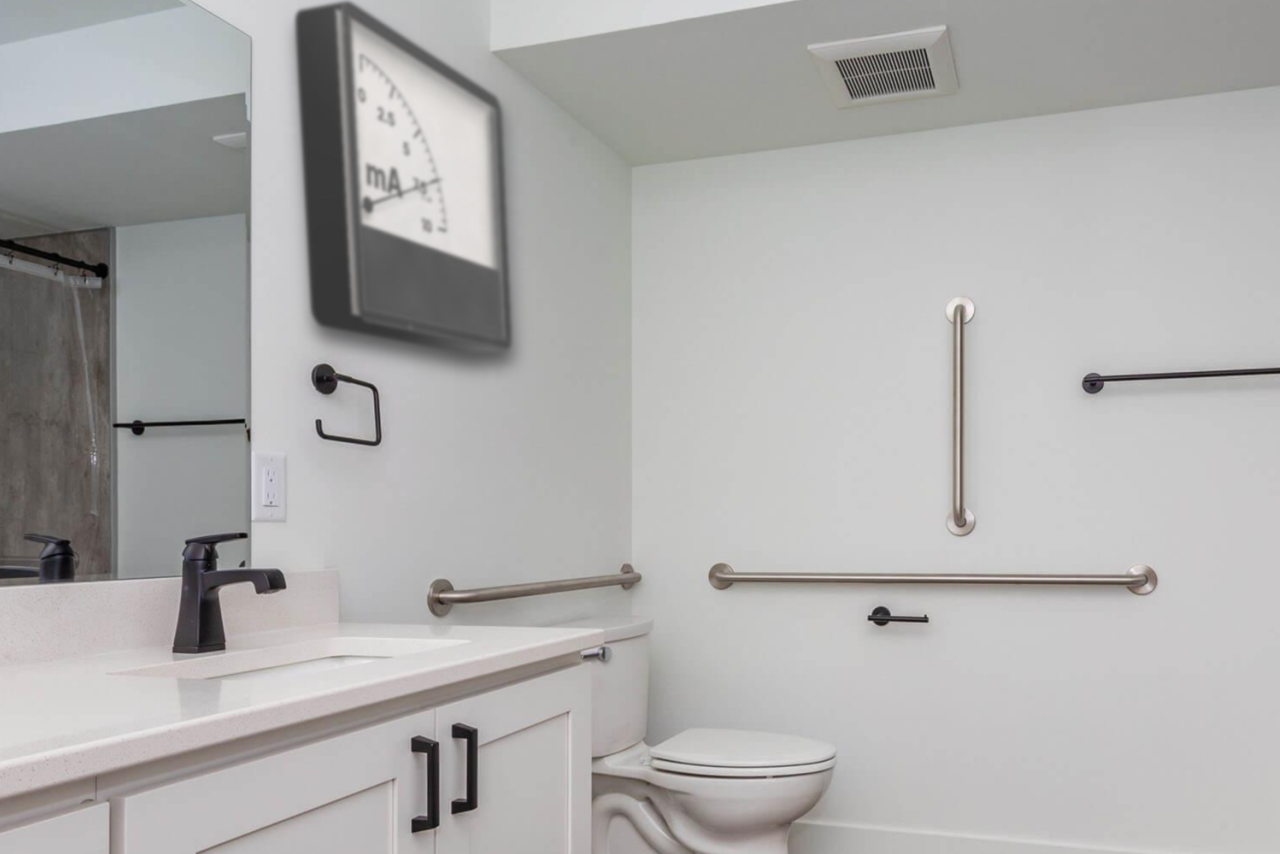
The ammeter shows 7.5 (mA)
